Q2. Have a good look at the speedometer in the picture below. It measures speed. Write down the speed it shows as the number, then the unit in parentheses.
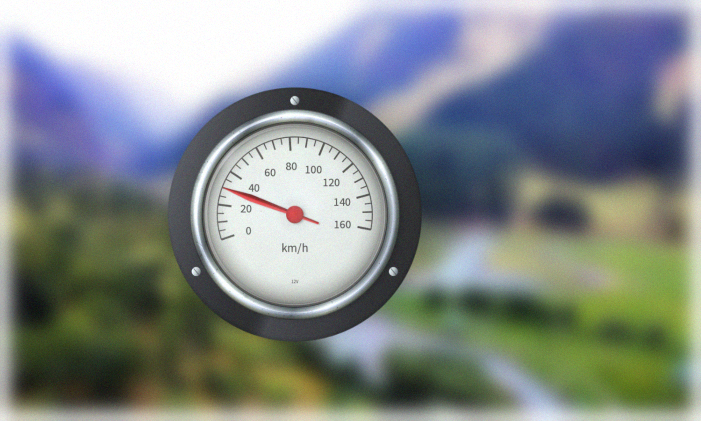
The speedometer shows 30 (km/h)
